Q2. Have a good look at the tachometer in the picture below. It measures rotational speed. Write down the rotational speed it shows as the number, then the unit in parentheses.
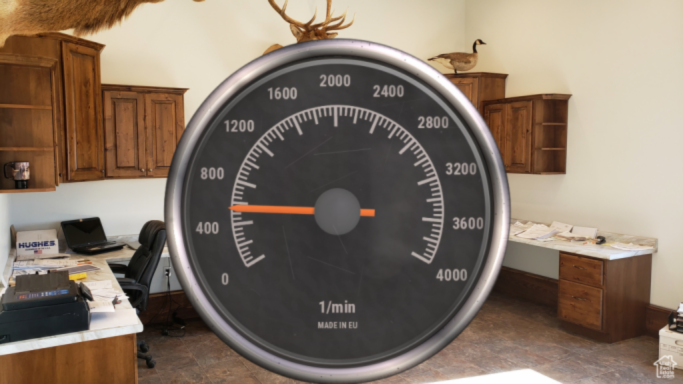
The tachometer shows 550 (rpm)
